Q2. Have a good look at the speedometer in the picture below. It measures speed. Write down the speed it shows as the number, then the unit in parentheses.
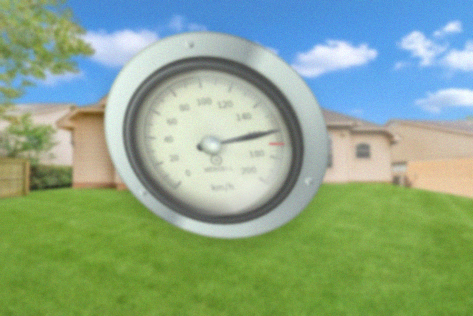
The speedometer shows 160 (km/h)
